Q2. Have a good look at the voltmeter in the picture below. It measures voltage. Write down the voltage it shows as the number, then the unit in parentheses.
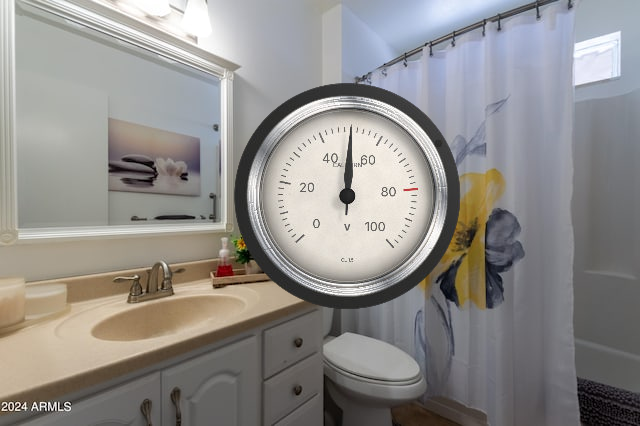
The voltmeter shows 50 (V)
